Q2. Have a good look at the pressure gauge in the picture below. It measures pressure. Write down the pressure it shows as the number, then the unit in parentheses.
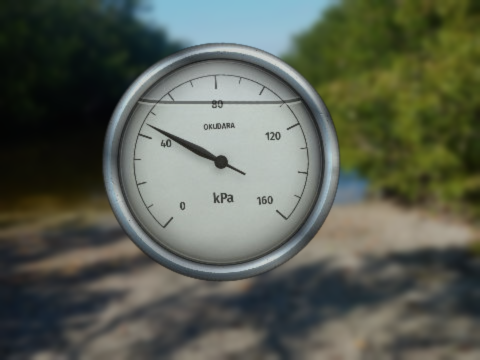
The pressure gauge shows 45 (kPa)
